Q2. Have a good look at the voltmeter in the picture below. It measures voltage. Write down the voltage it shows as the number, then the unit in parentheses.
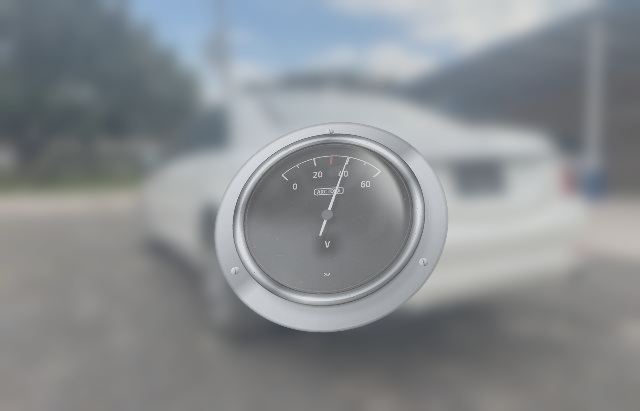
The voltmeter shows 40 (V)
